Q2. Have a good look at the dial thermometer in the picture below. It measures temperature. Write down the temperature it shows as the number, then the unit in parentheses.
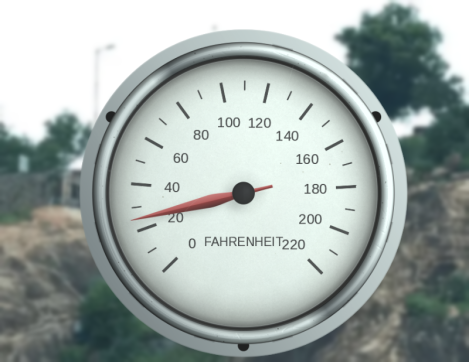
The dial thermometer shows 25 (°F)
